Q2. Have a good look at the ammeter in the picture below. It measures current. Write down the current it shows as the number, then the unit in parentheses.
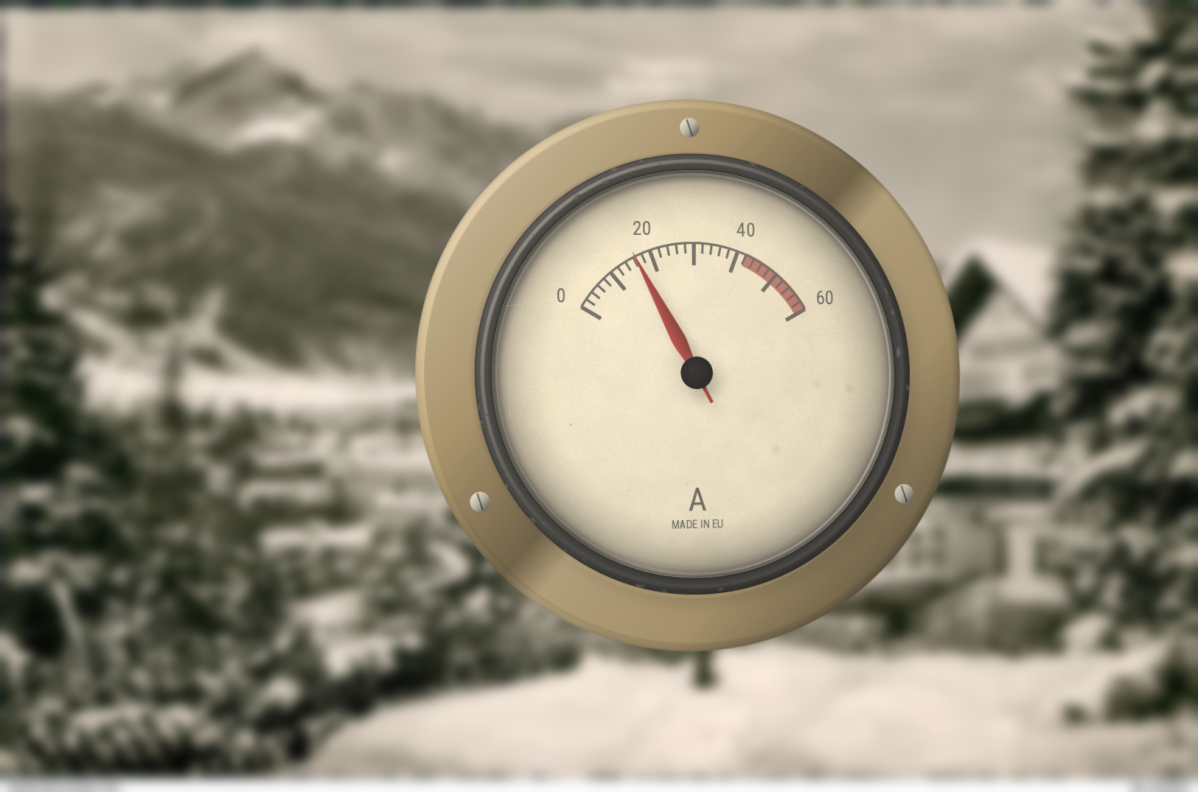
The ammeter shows 16 (A)
